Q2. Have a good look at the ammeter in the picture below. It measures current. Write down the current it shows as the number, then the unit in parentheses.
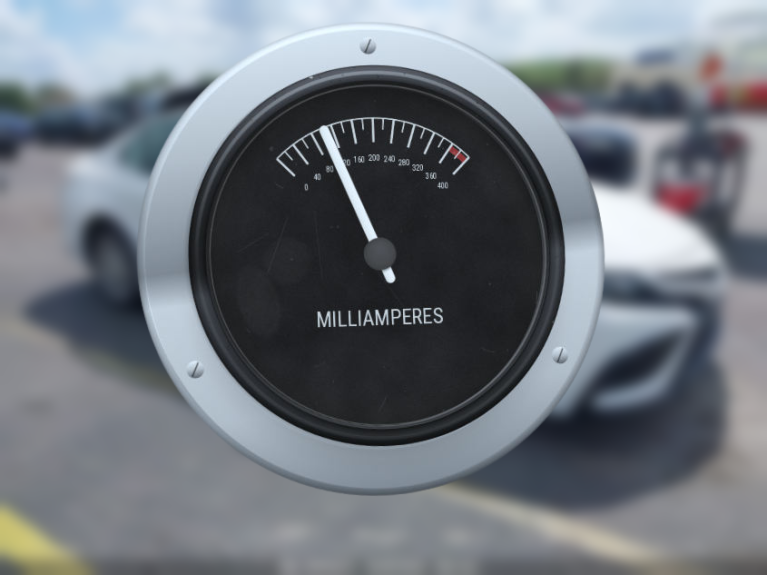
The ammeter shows 100 (mA)
